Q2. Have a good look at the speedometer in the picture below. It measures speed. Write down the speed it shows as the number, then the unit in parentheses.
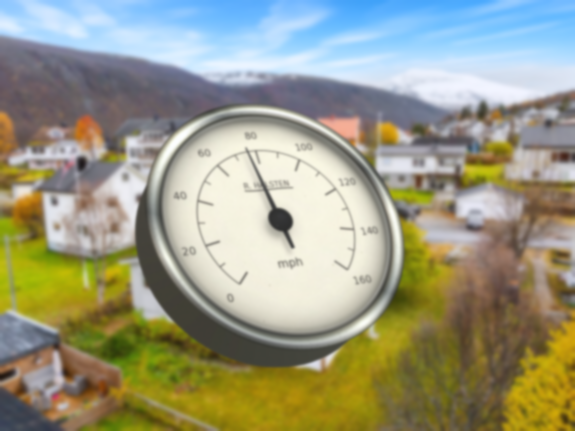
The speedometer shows 75 (mph)
